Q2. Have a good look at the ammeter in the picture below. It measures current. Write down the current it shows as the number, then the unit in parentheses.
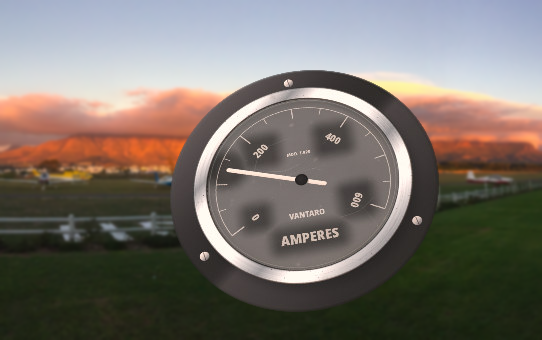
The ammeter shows 125 (A)
